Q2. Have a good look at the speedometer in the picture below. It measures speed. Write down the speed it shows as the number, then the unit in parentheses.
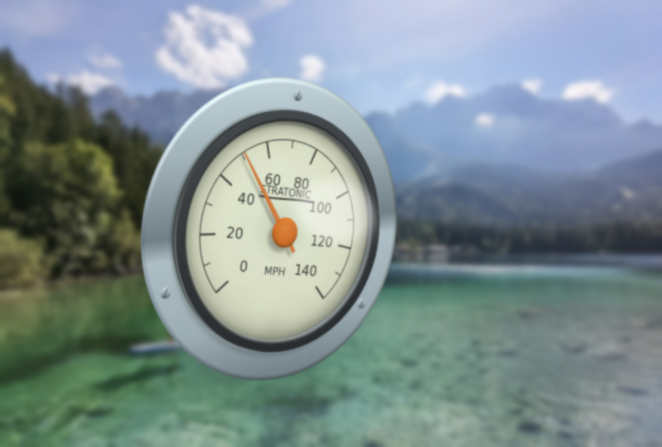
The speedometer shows 50 (mph)
